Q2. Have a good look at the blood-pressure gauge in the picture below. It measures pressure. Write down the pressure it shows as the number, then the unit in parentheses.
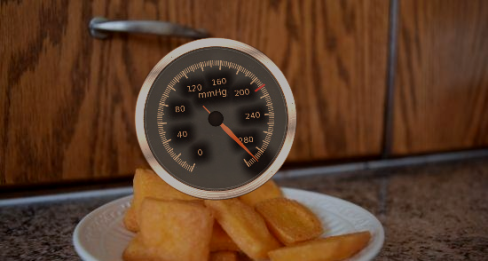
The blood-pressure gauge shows 290 (mmHg)
